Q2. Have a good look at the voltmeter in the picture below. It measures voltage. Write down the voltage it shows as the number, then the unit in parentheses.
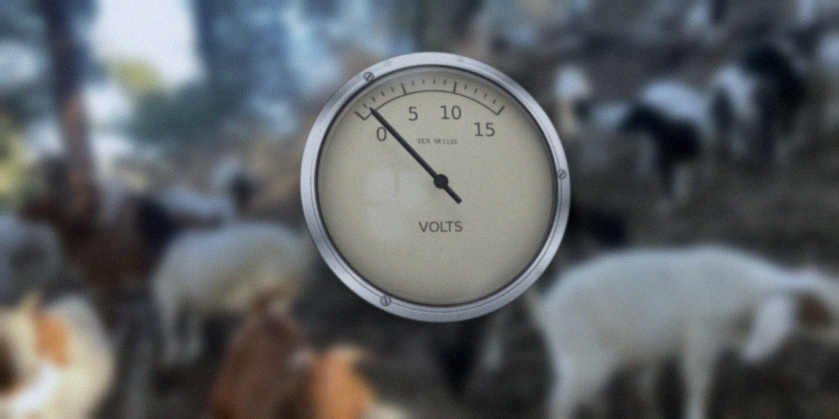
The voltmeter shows 1 (V)
